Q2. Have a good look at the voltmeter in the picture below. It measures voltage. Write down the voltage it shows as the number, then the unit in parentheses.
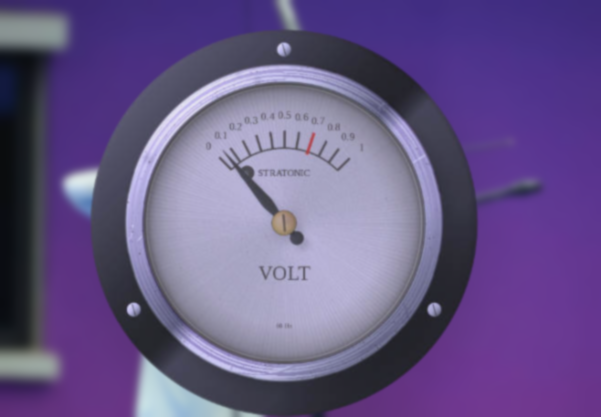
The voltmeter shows 0.05 (V)
